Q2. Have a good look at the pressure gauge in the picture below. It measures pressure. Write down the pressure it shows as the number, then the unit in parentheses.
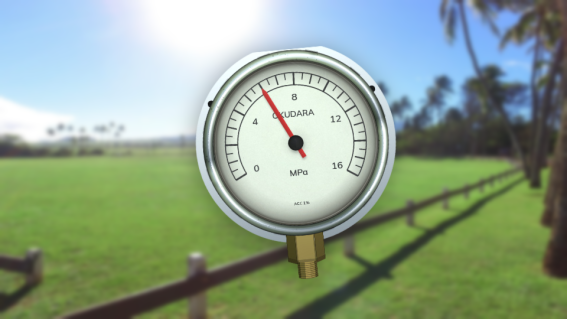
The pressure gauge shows 6 (MPa)
